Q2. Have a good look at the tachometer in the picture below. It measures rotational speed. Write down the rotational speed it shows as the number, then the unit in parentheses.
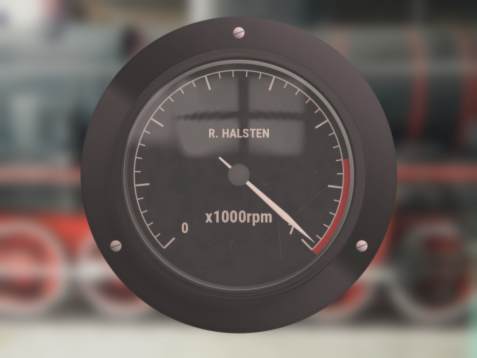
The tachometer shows 6900 (rpm)
